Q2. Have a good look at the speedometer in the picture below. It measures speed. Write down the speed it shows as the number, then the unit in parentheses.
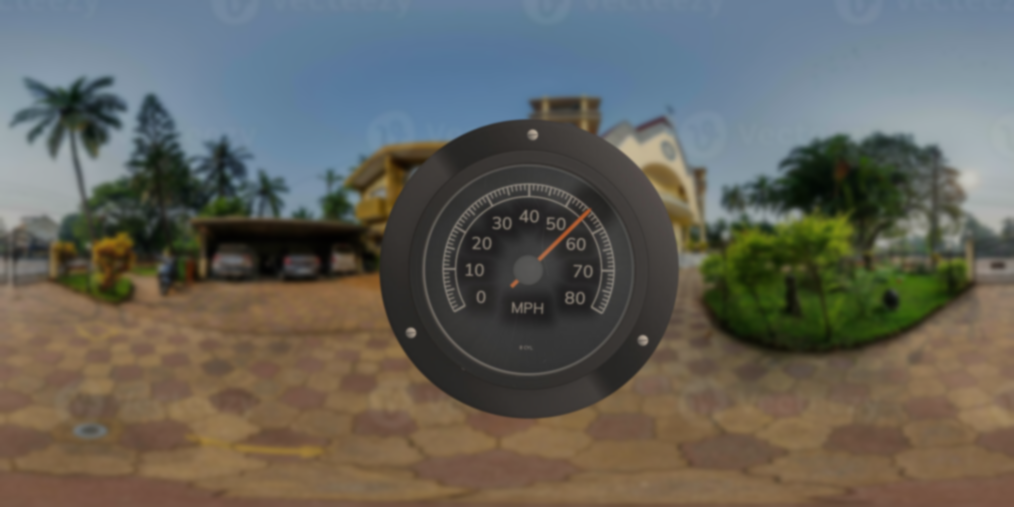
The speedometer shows 55 (mph)
